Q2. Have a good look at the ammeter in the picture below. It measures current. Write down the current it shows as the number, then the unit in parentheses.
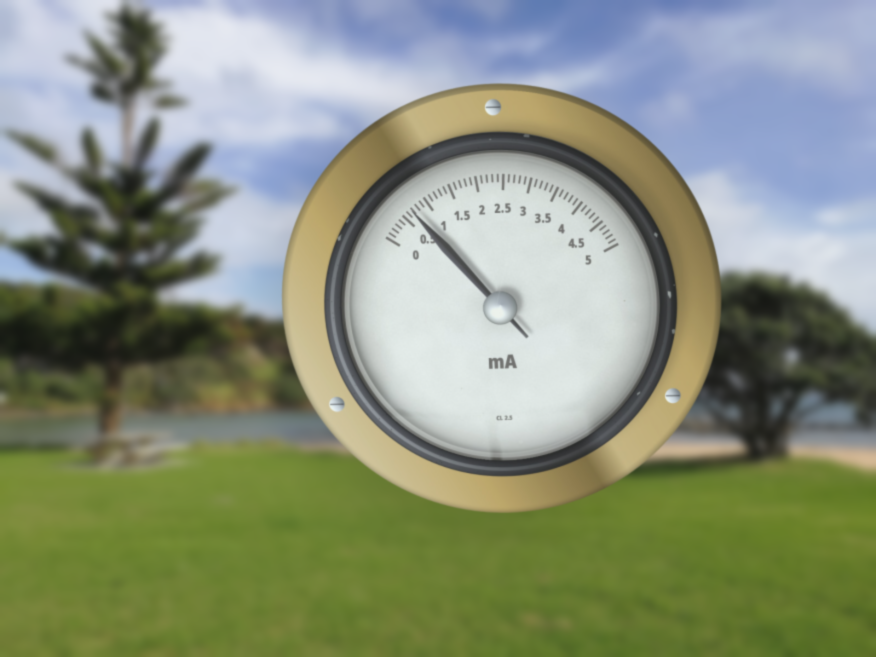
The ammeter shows 0.7 (mA)
